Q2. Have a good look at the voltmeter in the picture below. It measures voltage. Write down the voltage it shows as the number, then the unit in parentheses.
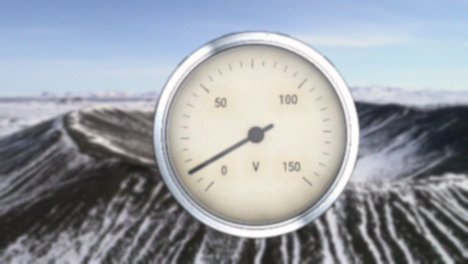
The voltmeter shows 10 (V)
